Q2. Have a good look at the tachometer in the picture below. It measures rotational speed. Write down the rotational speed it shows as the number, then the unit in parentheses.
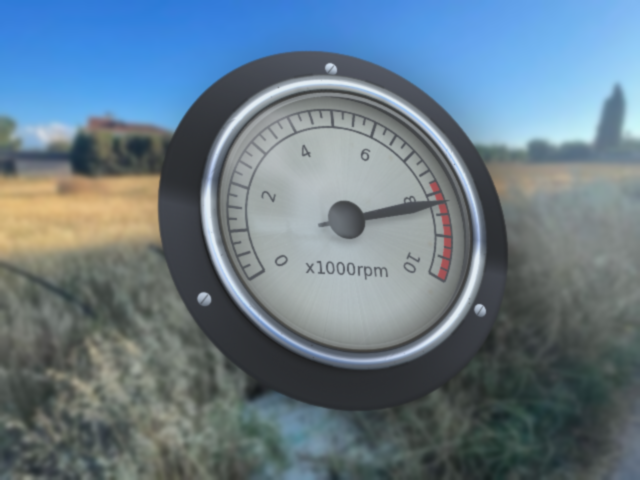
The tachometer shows 8250 (rpm)
